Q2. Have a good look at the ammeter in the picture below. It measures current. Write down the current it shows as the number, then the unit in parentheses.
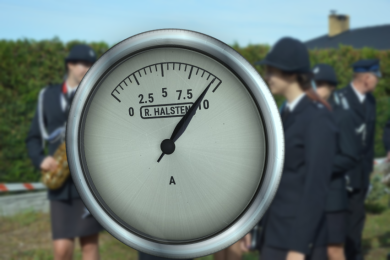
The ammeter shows 9.5 (A)
